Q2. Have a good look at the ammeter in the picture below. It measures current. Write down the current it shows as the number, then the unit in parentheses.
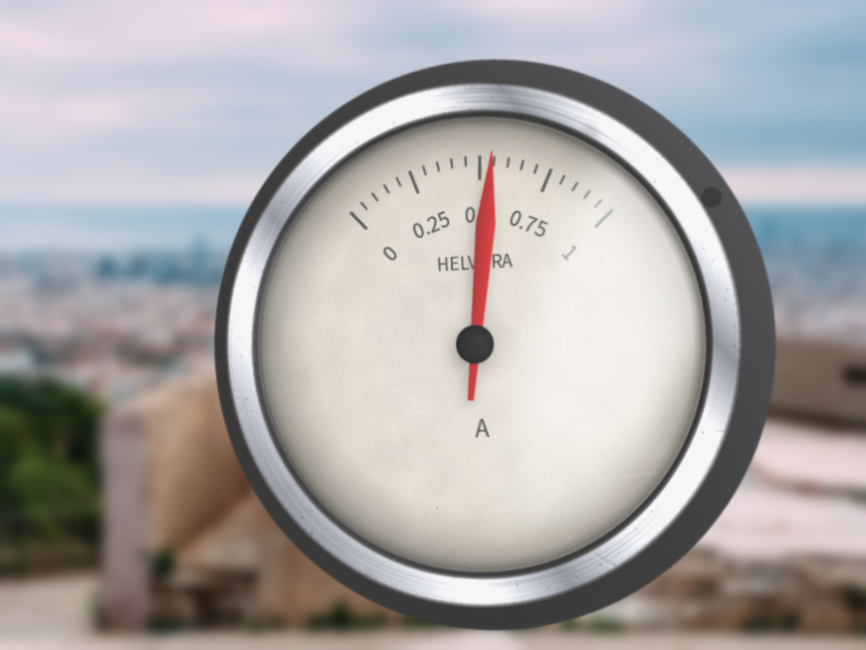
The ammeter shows 0.55 (A)
